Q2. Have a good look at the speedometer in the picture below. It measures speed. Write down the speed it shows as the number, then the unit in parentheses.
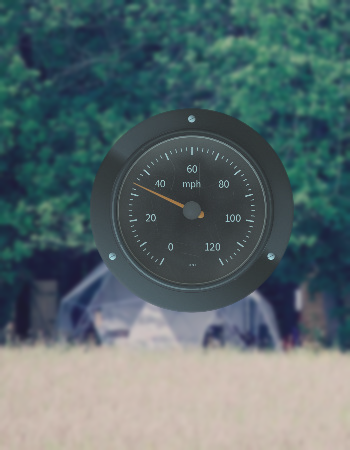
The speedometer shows 34 (mph)
